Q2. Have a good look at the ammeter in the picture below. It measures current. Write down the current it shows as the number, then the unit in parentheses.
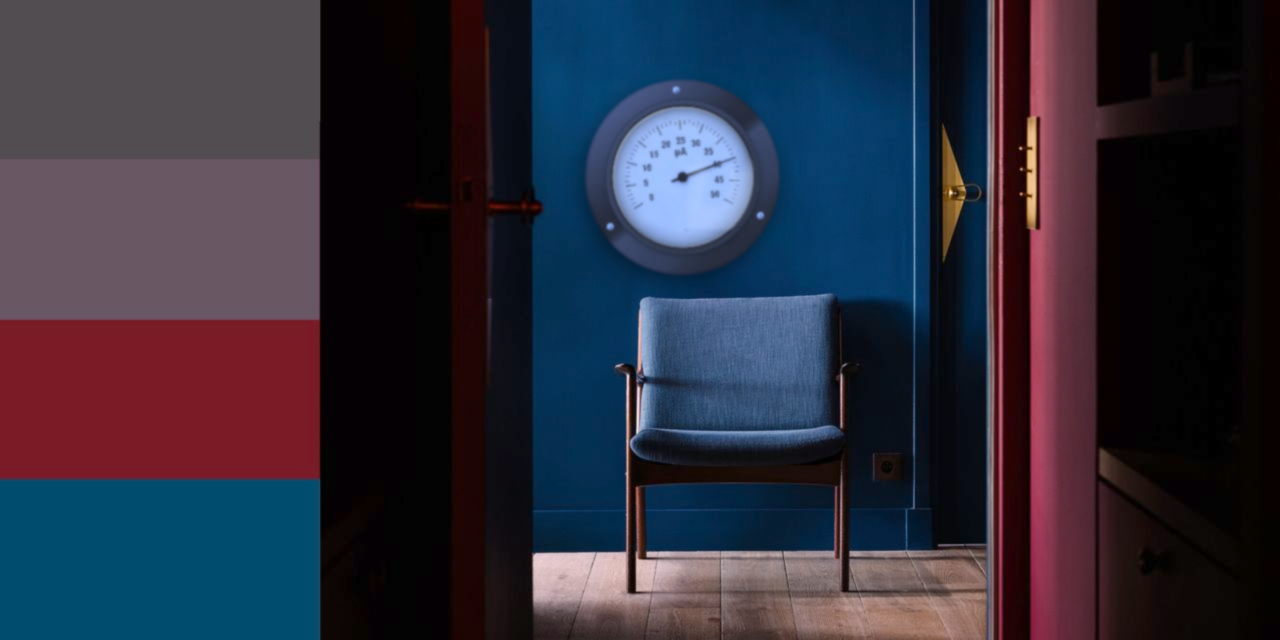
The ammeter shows 40 (µA)
